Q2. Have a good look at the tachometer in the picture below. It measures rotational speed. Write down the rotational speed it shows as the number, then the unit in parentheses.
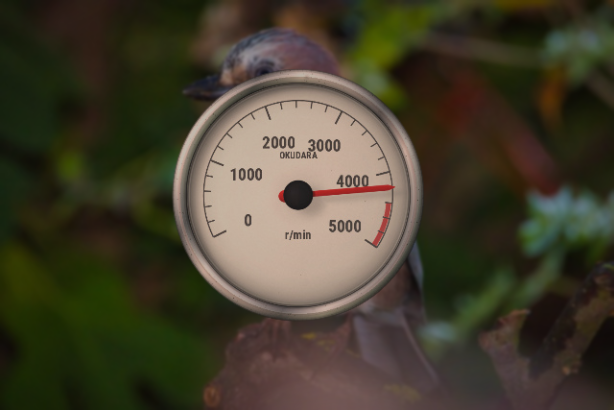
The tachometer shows 4200 (rpm)
